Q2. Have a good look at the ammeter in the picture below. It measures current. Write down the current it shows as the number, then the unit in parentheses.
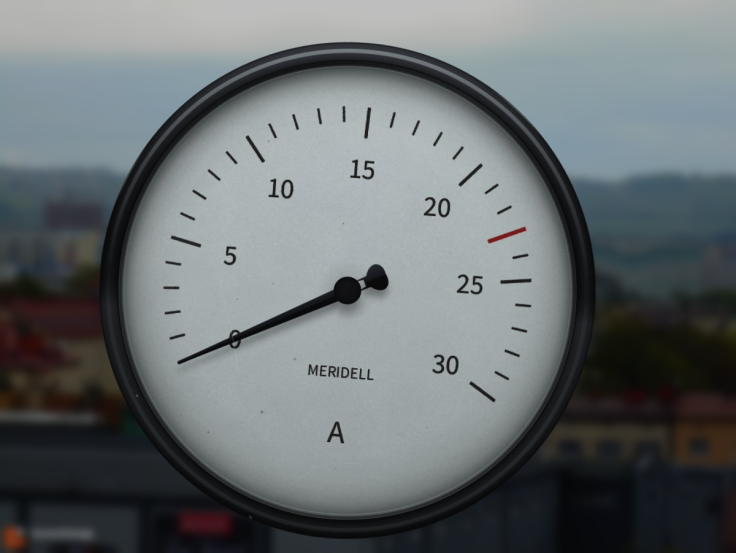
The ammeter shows 0 (A)
